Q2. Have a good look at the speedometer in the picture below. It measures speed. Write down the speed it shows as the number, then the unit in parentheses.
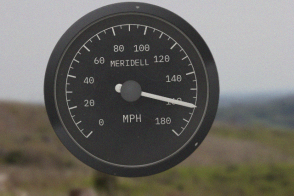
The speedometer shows 160 (mph)
